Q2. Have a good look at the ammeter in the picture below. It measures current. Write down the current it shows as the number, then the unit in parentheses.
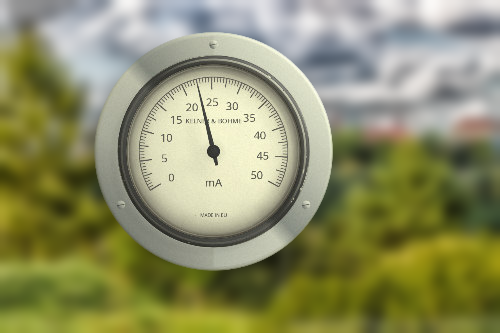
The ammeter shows 22.5 (mA)
